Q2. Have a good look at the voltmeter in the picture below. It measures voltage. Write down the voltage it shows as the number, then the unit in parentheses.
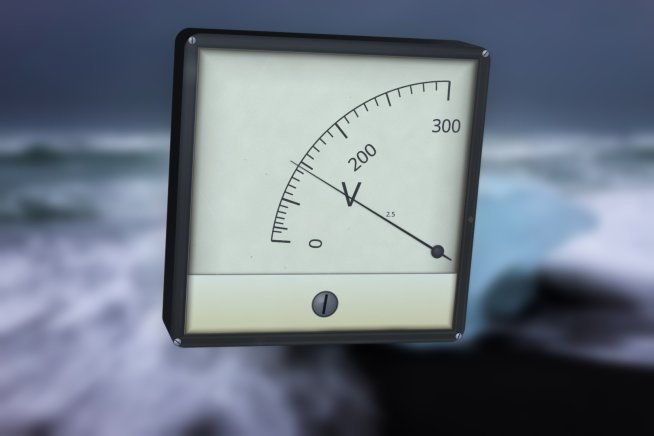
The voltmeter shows 145 (V)
